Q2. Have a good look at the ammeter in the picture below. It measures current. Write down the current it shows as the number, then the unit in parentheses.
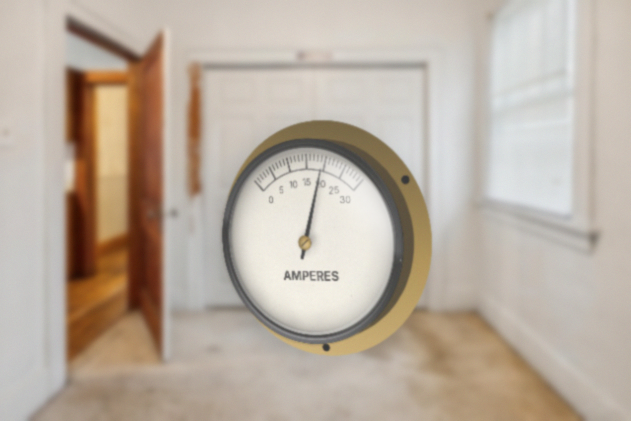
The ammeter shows 20 (A)
